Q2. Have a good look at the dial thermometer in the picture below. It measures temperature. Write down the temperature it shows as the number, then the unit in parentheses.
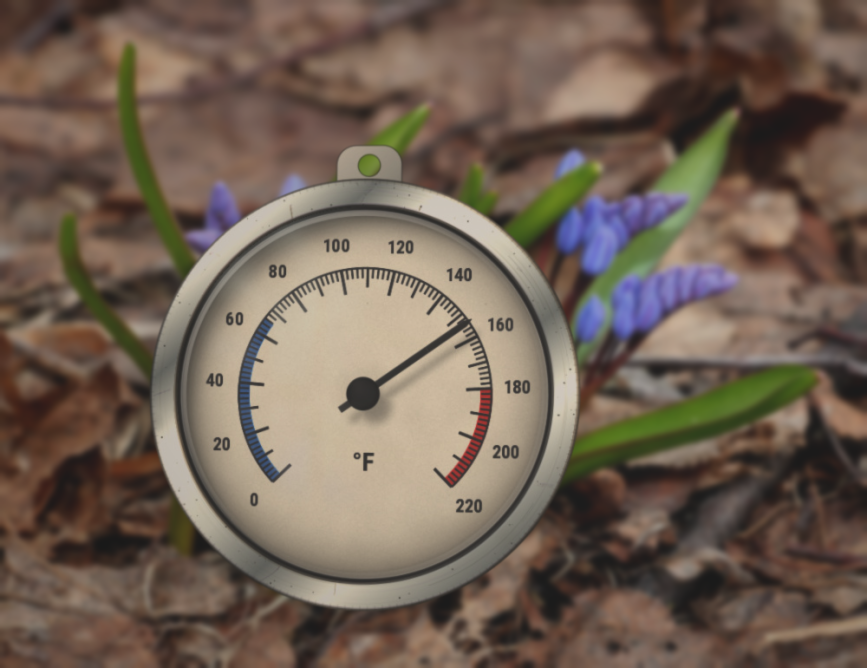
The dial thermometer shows 154 (°F)
